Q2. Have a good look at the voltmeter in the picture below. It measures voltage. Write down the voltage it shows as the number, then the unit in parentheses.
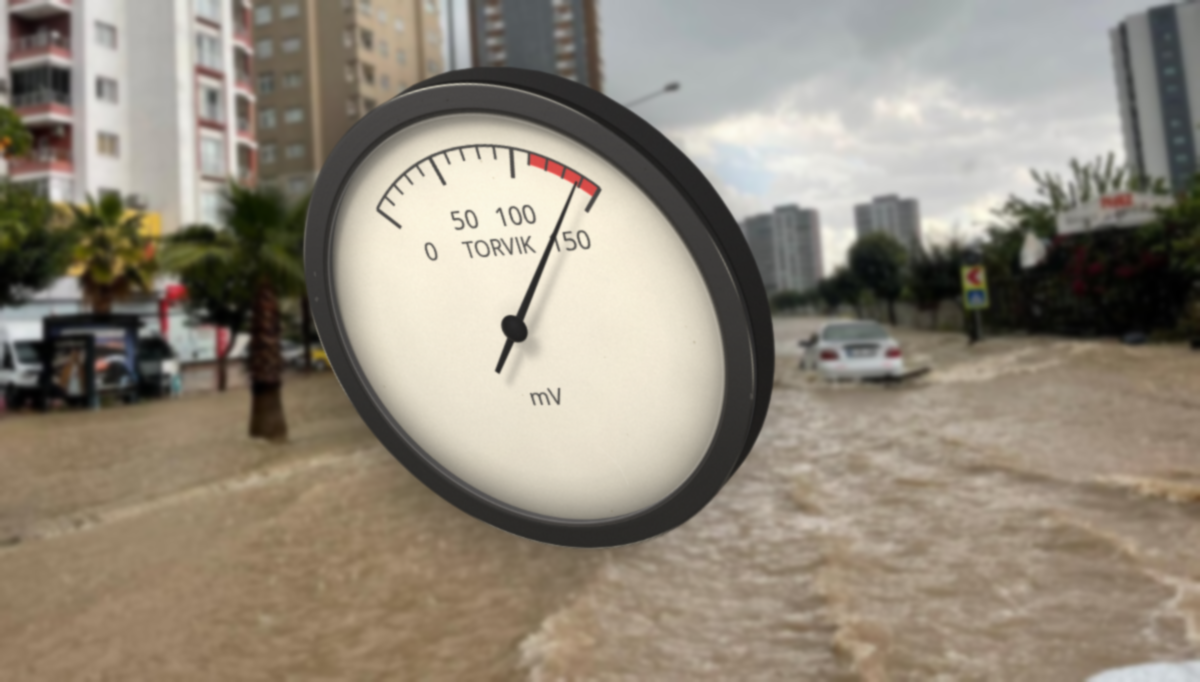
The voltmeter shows 140 (mV)
